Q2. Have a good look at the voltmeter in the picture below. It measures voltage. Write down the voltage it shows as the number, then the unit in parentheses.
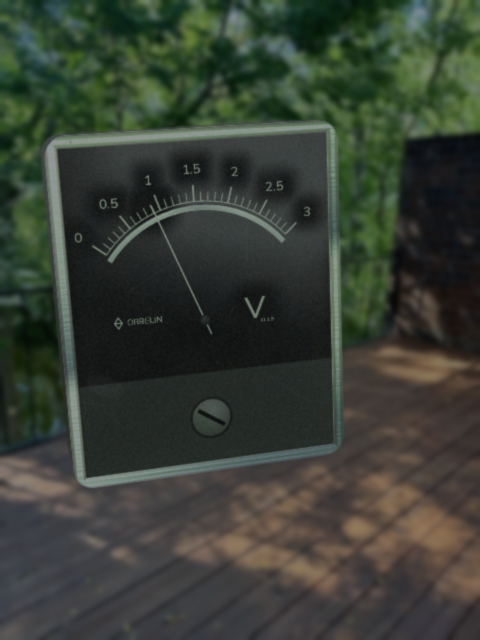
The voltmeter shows 0.9 (V)
